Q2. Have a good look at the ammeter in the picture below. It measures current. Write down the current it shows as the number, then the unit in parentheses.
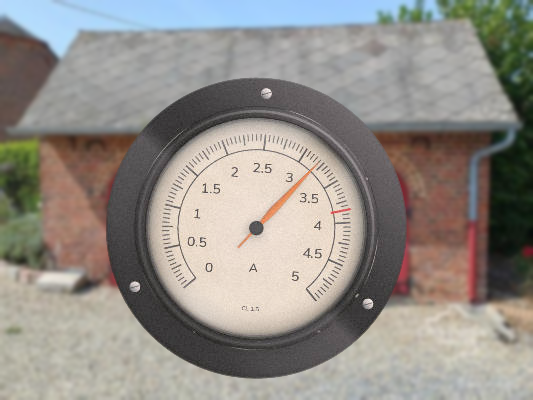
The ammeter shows 3.2 (A)
